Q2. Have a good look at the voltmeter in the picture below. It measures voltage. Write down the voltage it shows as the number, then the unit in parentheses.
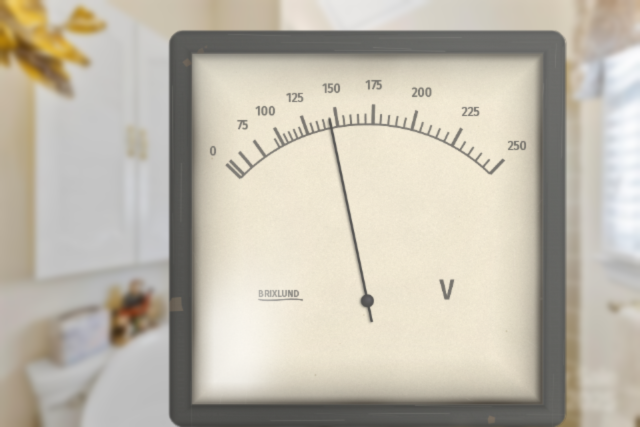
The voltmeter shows 145 (V)
